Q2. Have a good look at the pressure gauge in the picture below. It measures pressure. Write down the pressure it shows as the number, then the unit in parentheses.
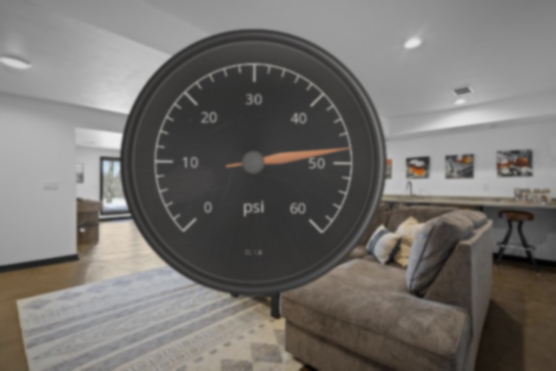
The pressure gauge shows 48 (psi)
